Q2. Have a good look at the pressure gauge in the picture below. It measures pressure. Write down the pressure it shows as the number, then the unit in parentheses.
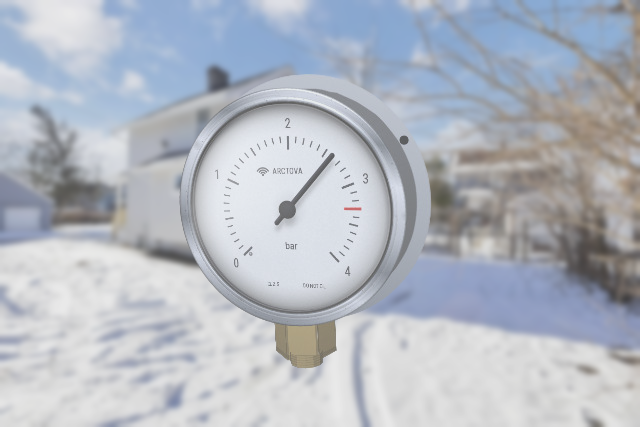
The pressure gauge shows 2.6 (bar)
